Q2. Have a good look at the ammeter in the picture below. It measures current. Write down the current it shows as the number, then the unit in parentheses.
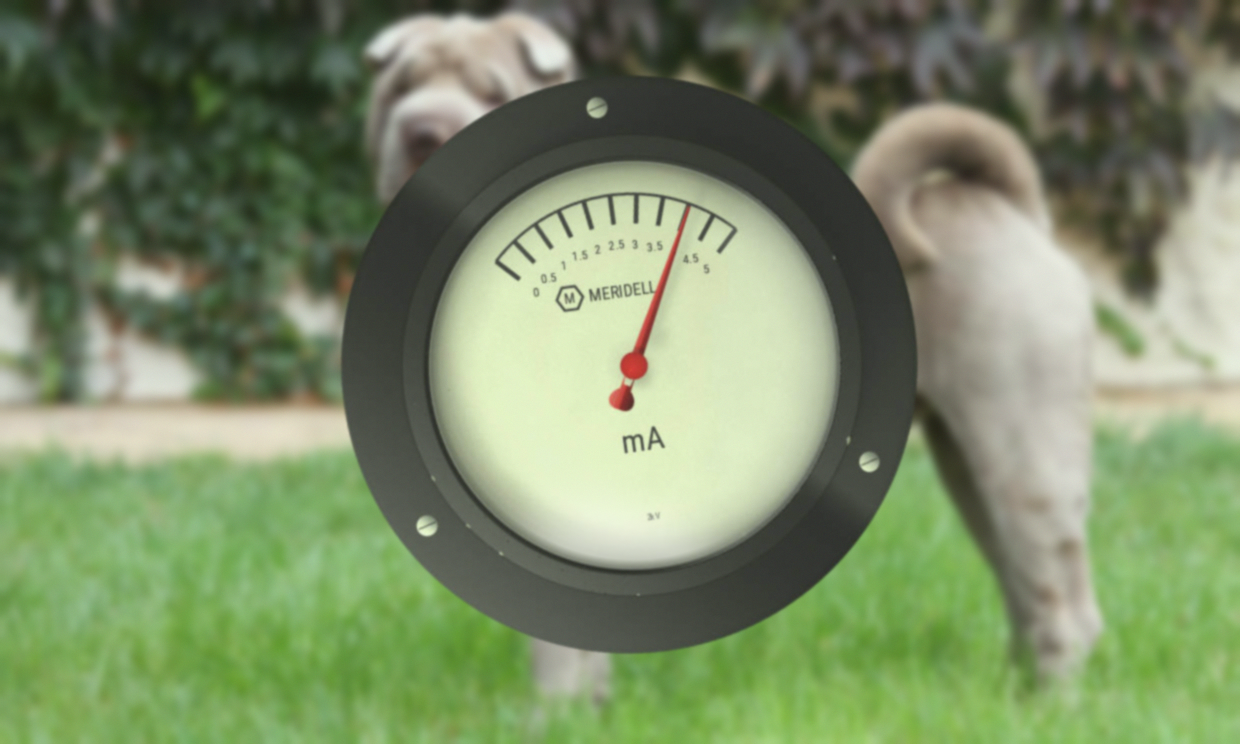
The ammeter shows 4 (mA)
